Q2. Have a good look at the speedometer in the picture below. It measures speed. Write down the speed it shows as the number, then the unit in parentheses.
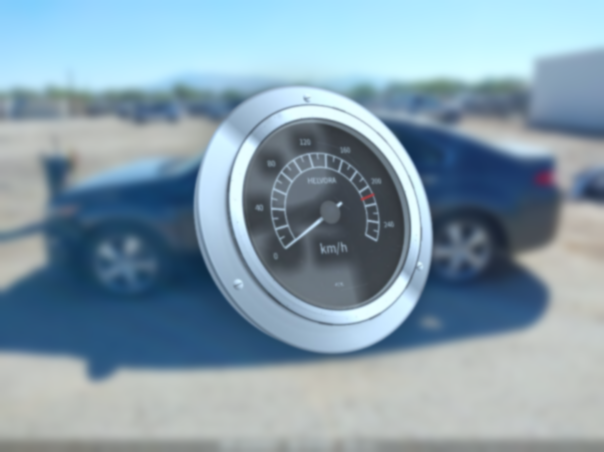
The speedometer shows 0 (km/h)
